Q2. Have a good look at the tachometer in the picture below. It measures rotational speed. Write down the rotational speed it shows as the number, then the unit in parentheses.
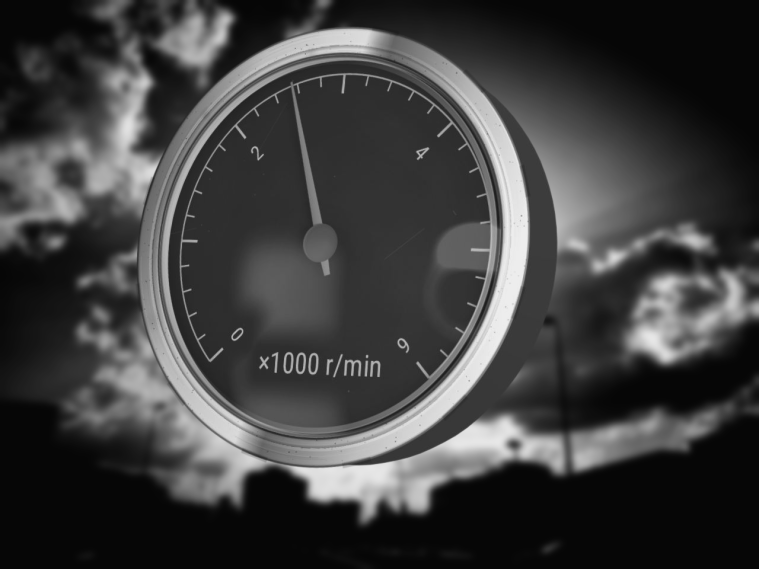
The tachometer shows 2600 (rpm)
